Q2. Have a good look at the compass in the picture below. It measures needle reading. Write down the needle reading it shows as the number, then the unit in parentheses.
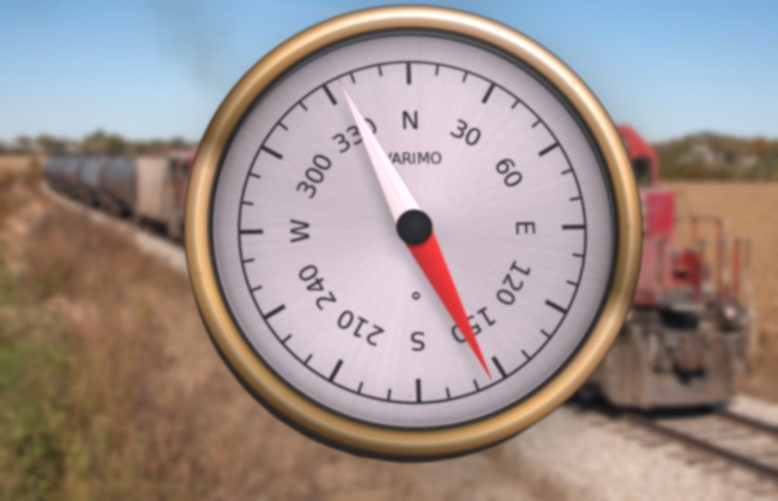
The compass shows 155 (°)
